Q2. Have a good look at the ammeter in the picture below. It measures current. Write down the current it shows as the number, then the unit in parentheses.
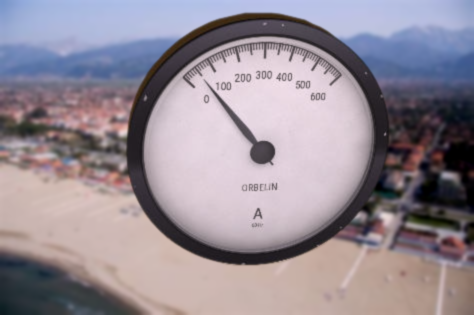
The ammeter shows 50 (A)
